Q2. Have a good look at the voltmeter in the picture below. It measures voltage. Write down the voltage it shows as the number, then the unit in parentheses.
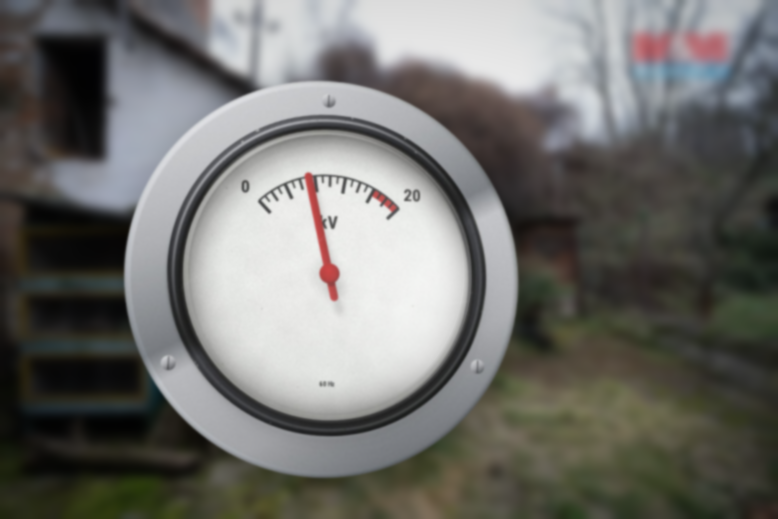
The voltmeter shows 7 (kV)
